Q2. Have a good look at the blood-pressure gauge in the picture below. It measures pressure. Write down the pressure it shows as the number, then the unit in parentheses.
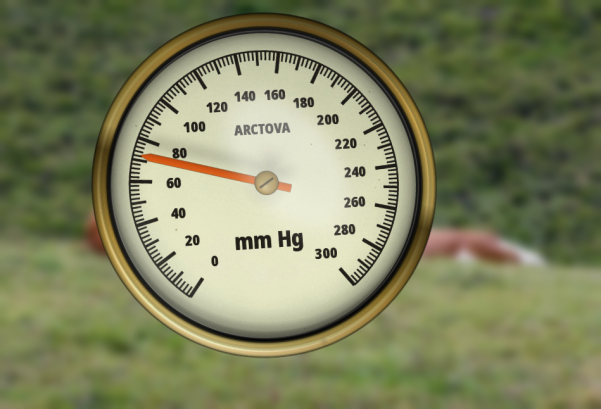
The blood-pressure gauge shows 72 (mmHg)
